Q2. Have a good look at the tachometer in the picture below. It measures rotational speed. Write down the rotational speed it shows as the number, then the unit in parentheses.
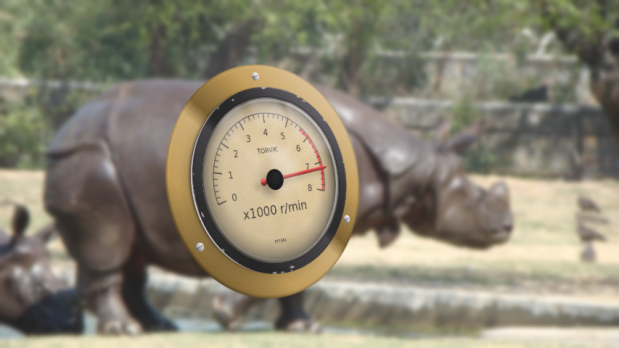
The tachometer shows 7200 (rpm)
